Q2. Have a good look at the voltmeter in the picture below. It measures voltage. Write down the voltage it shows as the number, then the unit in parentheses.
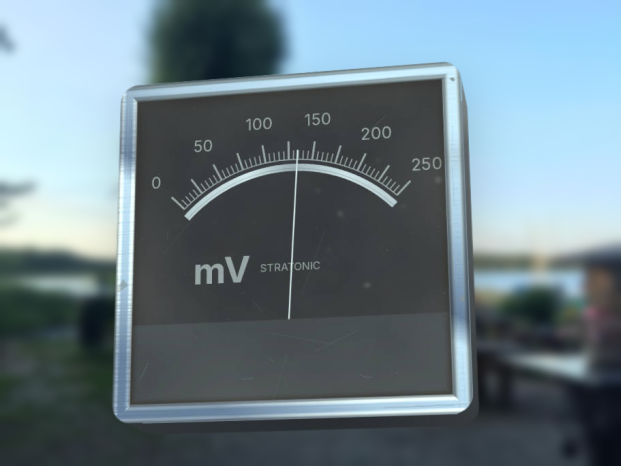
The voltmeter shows 135 (mV)
